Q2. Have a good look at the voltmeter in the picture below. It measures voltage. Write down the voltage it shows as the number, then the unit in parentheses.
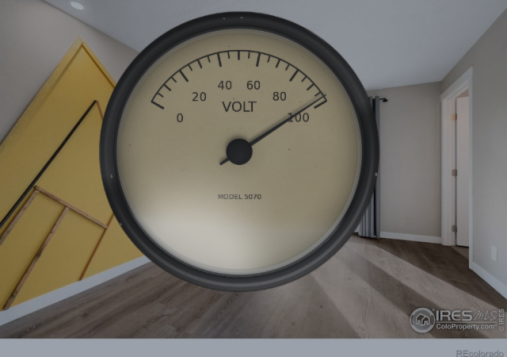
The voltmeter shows 97.5 (V)
